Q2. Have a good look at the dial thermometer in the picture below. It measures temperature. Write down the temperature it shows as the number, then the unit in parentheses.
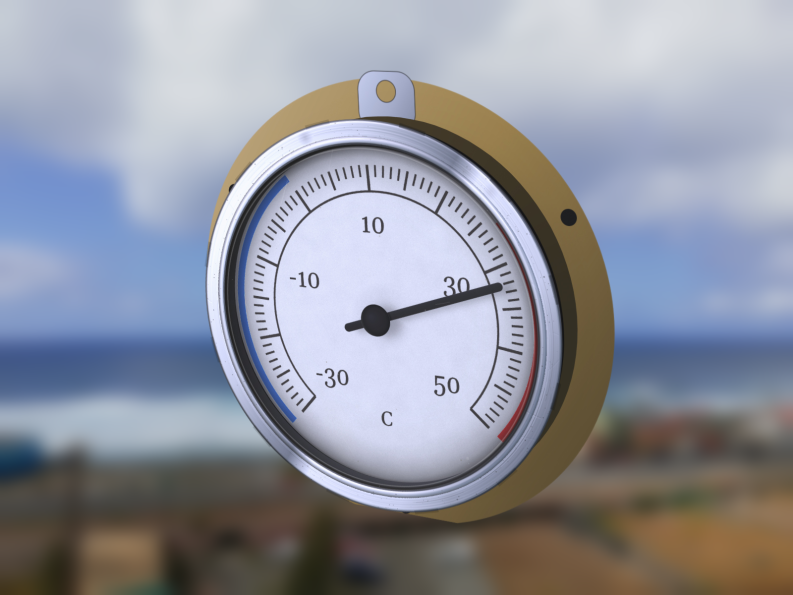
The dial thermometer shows 32 (°C)
